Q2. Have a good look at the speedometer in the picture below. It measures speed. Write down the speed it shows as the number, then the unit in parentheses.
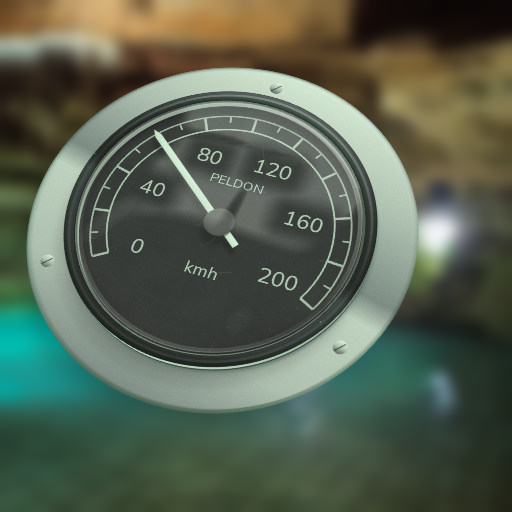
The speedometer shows 60 (km/h)
